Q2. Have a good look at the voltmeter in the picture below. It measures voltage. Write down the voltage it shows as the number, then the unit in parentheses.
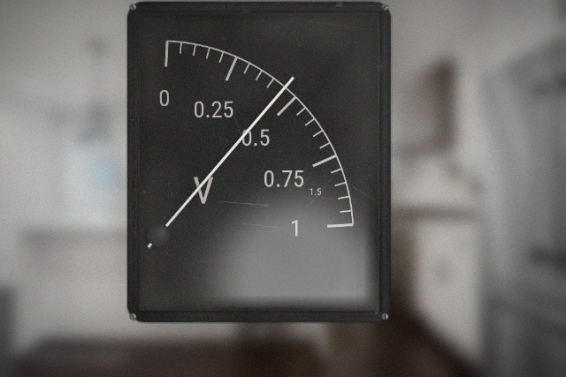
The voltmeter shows 0.45 (V)
